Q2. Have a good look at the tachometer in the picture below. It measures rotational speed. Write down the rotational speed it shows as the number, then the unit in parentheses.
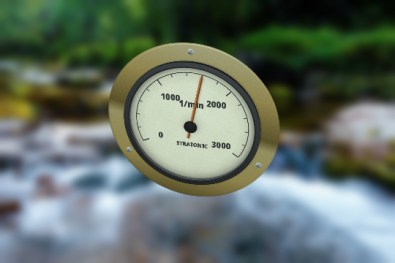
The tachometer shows 1600 (rpm)
